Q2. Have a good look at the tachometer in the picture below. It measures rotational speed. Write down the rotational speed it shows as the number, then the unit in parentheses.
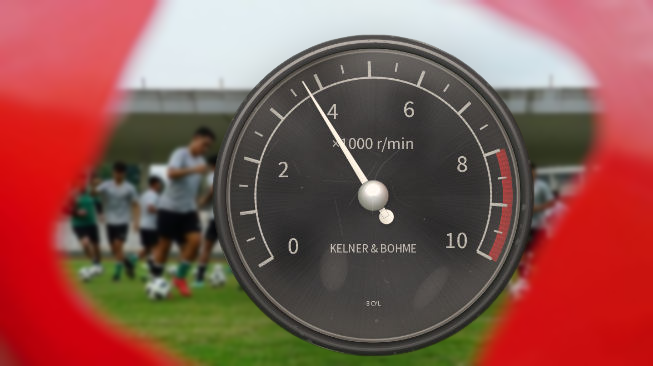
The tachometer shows 3750 (rpm)
